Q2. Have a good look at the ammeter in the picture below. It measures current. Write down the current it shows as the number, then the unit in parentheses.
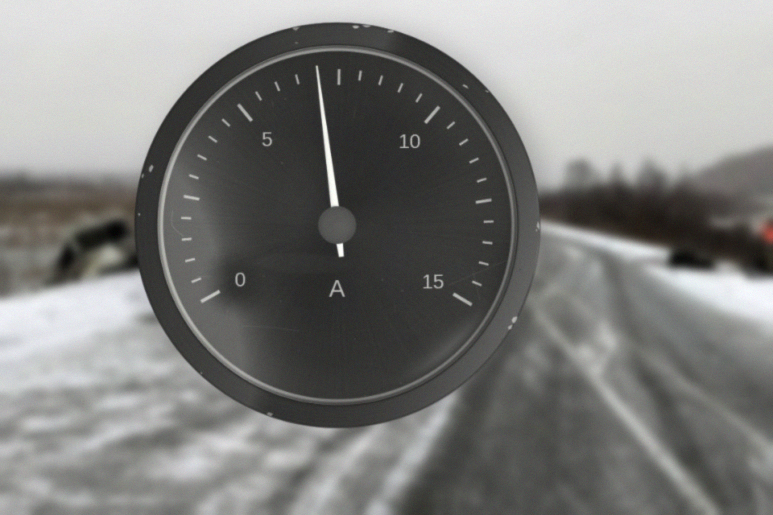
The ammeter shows 7 (A)
